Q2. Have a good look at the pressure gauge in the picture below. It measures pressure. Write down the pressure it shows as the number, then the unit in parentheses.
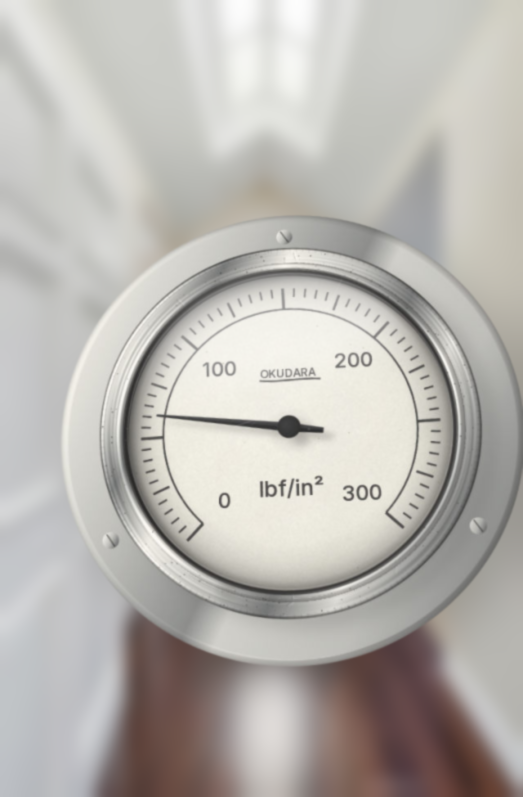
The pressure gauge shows 60 (psi)
